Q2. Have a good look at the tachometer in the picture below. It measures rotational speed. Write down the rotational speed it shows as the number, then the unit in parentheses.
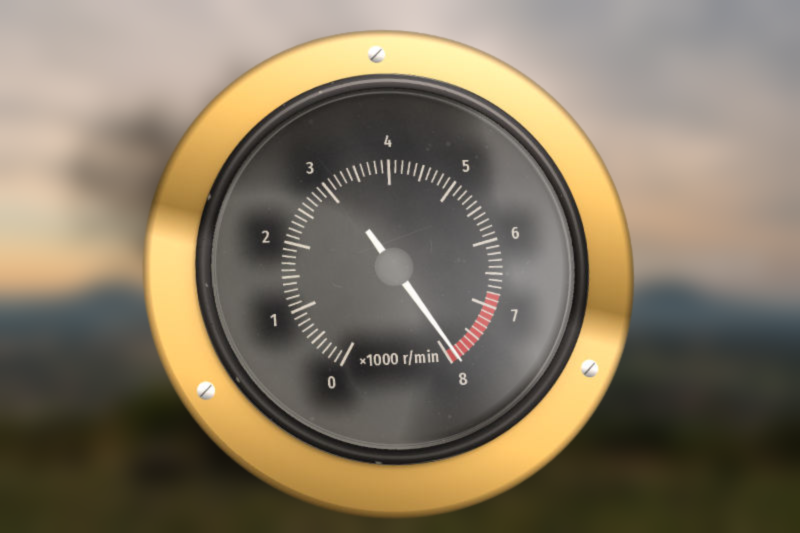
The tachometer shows 7900 (rpm)
